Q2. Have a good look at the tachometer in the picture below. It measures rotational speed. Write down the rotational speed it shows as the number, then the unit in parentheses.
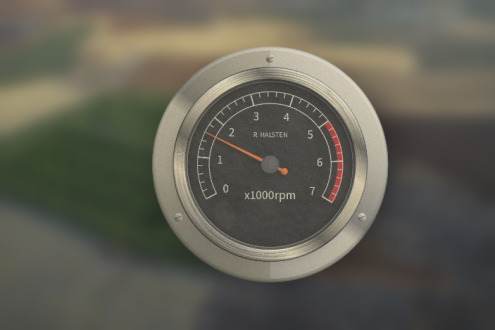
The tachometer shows 1600 (rpm)
